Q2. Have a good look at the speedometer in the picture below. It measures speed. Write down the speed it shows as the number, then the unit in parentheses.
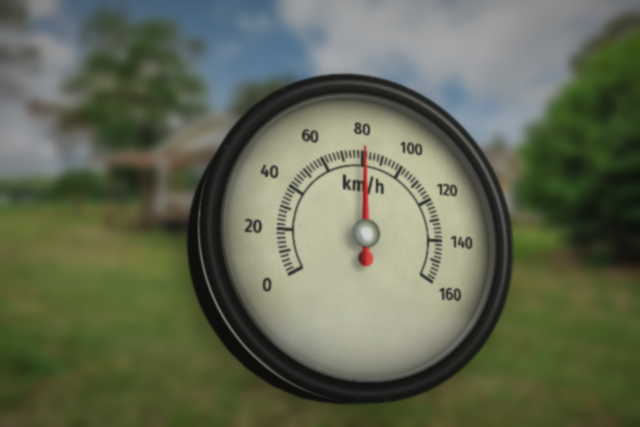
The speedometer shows 80 (km/h)
